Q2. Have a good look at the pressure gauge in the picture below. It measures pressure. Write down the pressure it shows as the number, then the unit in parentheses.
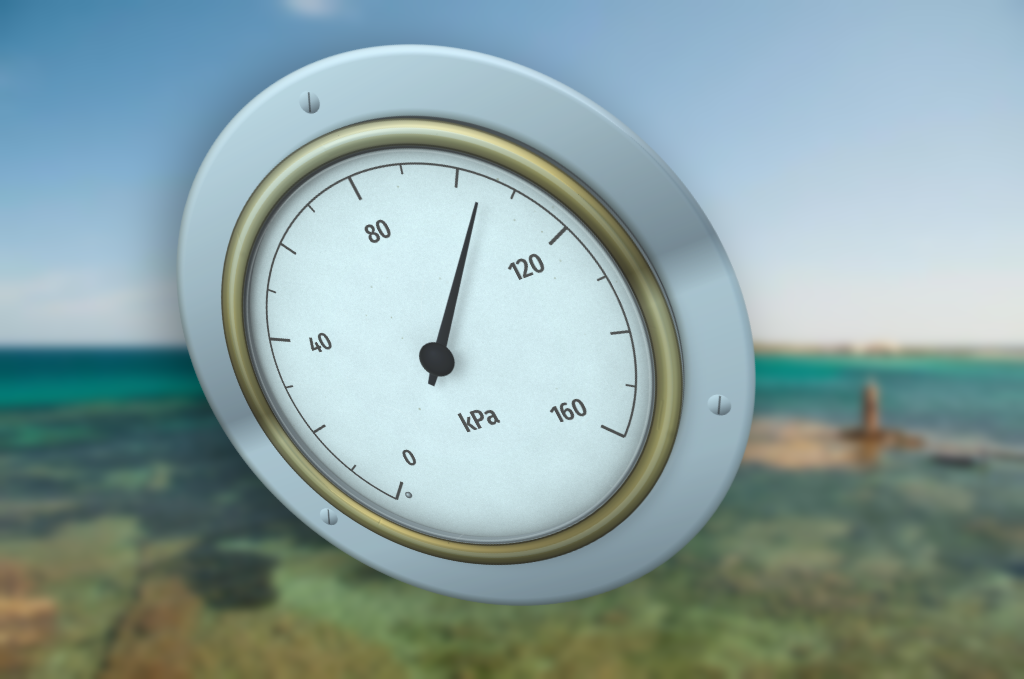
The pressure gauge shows 105 (kPa)
